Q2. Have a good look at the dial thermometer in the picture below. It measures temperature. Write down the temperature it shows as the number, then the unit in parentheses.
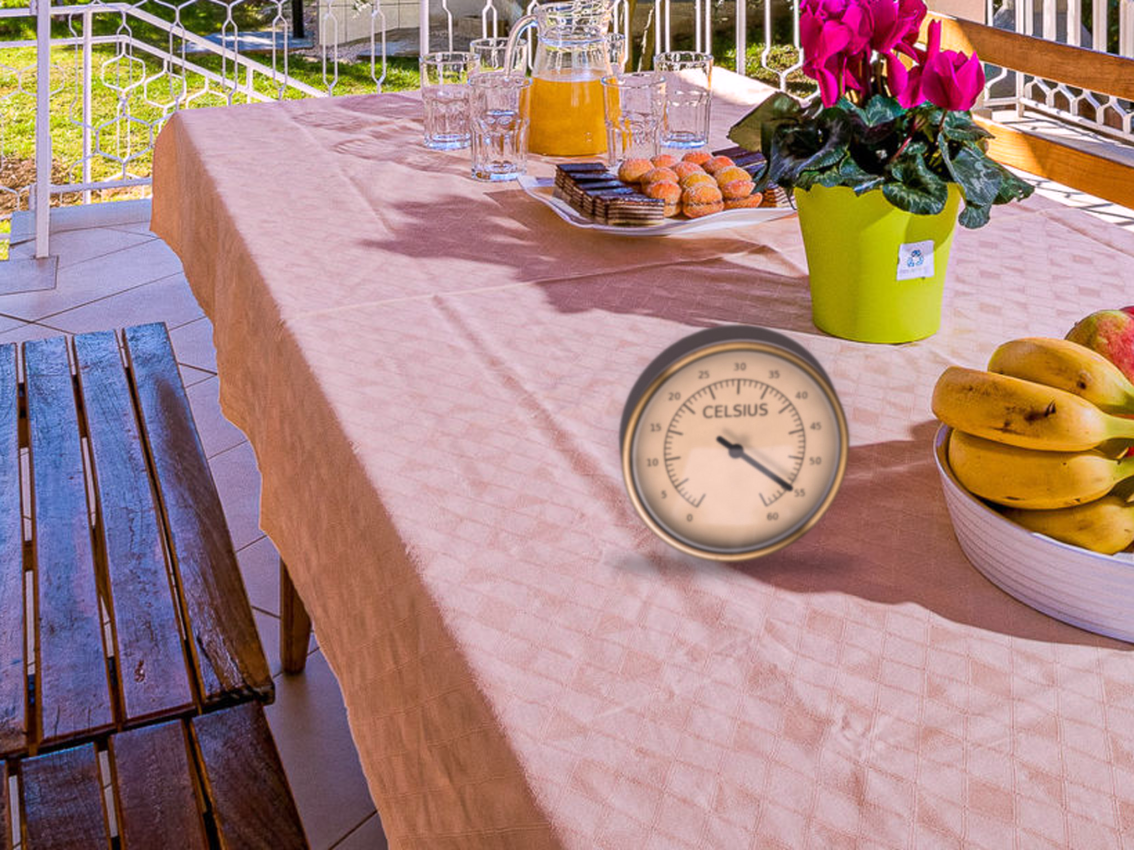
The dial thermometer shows 55 (°C)
